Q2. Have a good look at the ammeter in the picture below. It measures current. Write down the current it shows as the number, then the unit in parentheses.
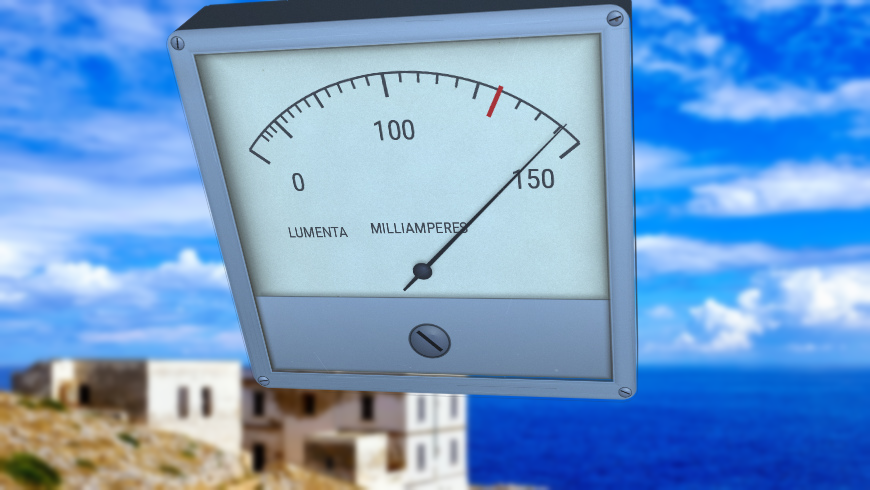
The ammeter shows 145 (mA)
